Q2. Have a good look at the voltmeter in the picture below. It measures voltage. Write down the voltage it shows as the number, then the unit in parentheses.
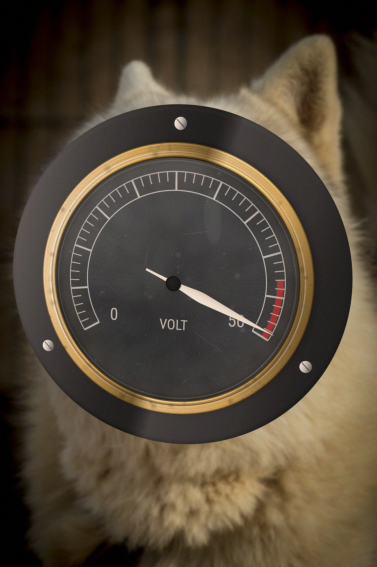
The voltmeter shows 49 (V)
